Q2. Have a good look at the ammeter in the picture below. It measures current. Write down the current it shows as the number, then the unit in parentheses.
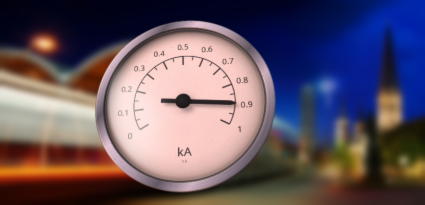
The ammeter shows 0.9 (kA)
